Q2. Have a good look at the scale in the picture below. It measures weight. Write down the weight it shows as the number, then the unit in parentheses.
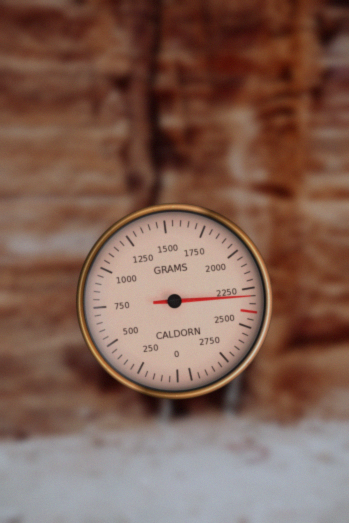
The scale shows 2300 (g)
